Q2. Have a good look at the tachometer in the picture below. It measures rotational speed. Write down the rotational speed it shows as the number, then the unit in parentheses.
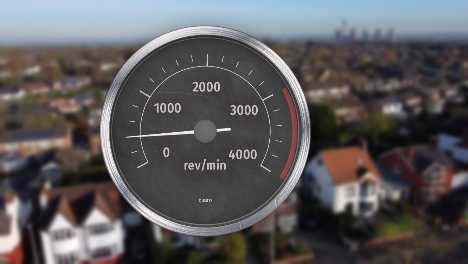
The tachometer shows 400 (rpm)
